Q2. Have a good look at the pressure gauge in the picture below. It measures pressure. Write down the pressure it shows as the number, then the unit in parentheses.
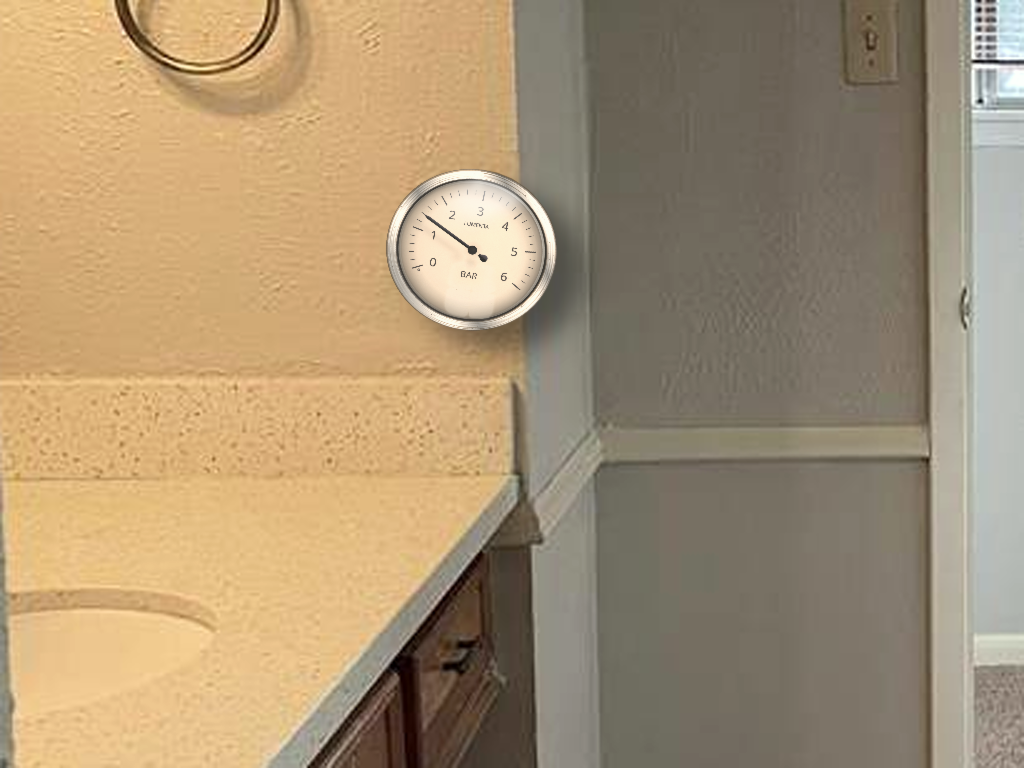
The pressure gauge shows 1.4 (bar)
